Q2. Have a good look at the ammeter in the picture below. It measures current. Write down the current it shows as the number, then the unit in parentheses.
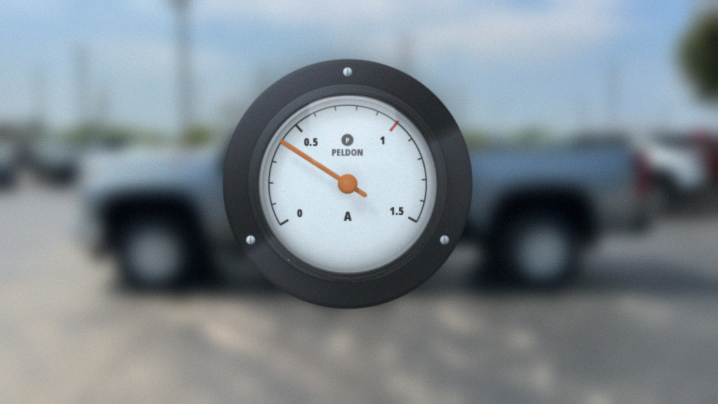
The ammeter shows 0.4 (A)
